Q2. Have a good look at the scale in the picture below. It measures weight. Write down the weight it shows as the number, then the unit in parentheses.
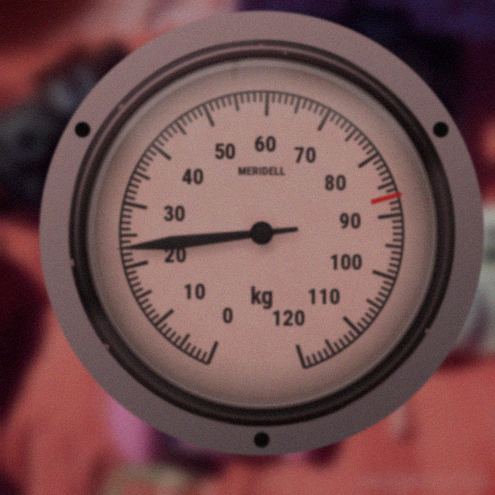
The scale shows 23 (kg)
